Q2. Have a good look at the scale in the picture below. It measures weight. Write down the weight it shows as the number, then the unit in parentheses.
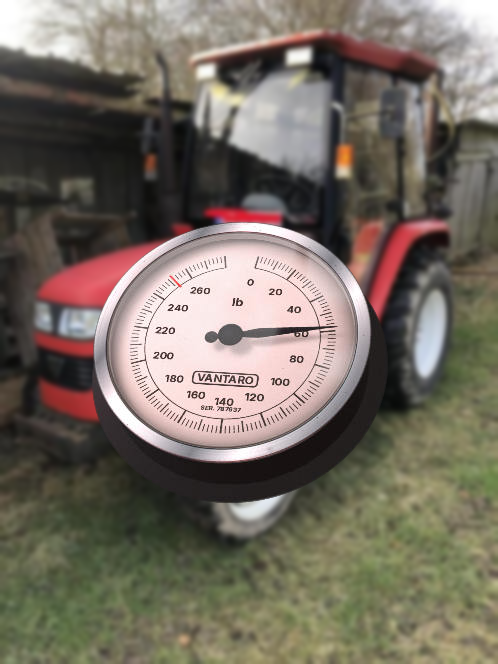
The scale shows 60 (lb)
